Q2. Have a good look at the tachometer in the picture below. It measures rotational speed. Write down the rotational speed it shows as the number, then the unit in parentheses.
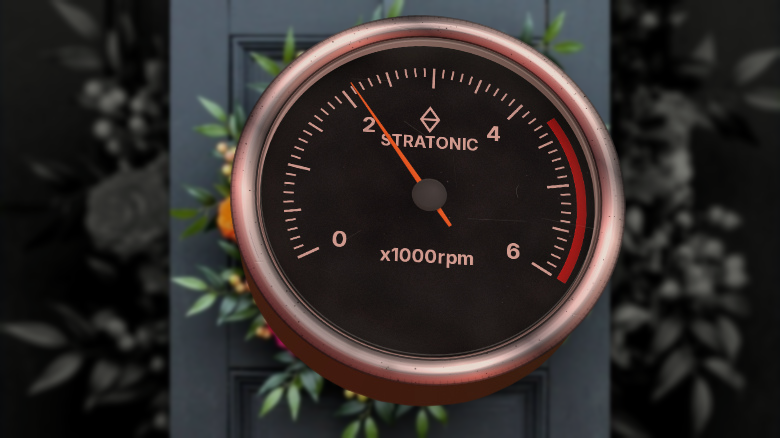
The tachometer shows 2100 (rpm)
